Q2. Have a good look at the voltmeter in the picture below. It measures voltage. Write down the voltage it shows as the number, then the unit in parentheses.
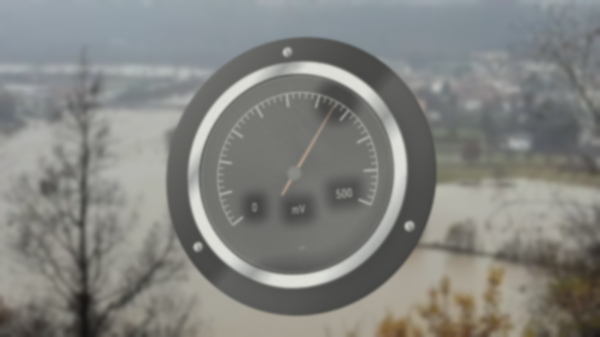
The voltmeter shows 330 (mV)
